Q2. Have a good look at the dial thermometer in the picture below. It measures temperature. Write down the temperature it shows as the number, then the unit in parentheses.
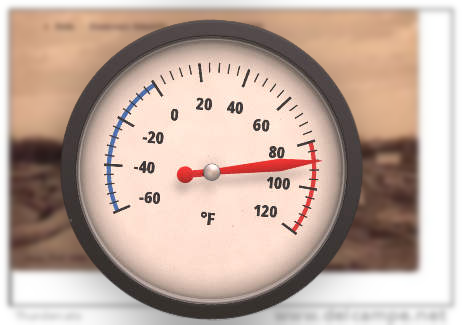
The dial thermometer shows 88 (°F)
